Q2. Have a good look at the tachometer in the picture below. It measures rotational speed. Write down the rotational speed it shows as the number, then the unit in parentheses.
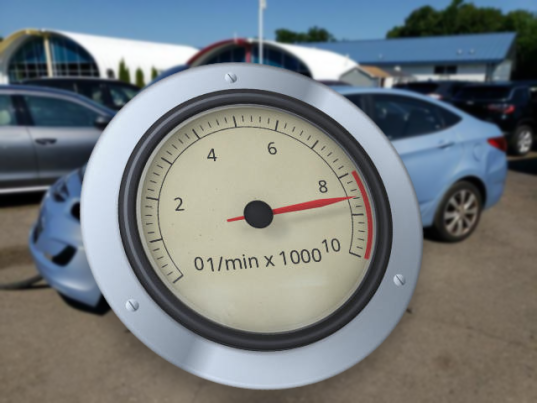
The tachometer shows 8600 (rpm)
